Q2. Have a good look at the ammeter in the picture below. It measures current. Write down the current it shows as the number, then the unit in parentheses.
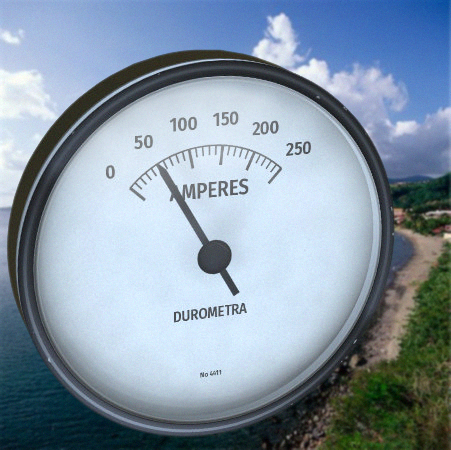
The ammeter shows 50 (A)
